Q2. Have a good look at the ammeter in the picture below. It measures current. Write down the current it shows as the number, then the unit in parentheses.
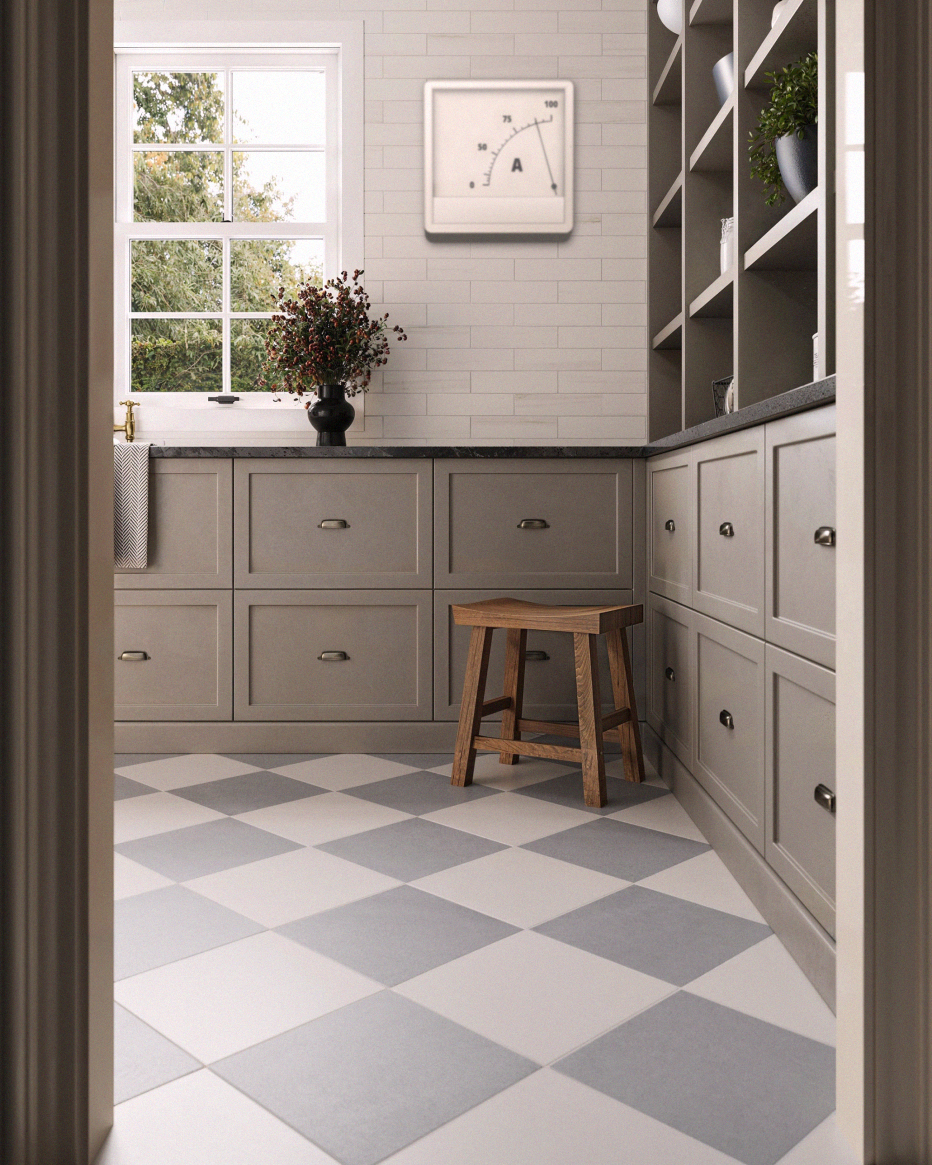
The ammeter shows 90 (A)
